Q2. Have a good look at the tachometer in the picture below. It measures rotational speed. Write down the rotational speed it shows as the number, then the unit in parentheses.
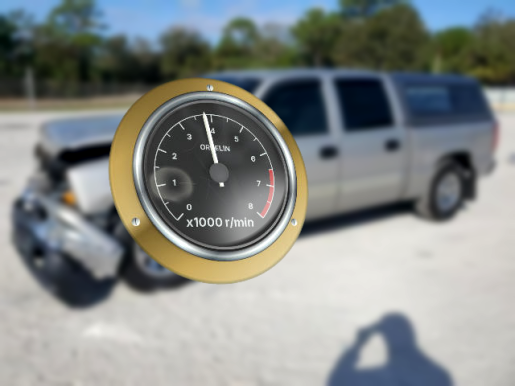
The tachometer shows 3750 (rpm)
